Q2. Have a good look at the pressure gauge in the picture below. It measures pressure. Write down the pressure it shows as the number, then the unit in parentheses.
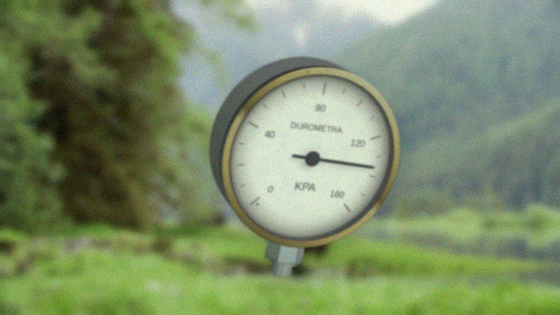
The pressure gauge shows 135 (kPa)
